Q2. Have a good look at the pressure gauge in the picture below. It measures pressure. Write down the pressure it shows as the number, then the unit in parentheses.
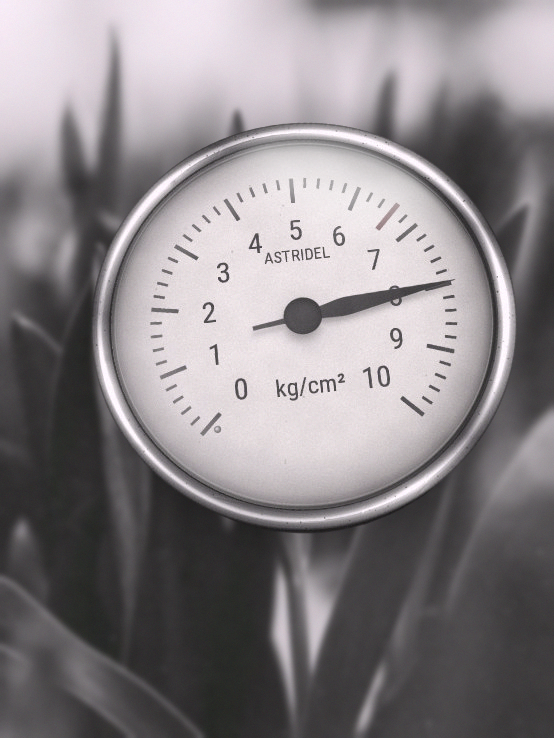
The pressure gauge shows 8 (kg/cm²)
